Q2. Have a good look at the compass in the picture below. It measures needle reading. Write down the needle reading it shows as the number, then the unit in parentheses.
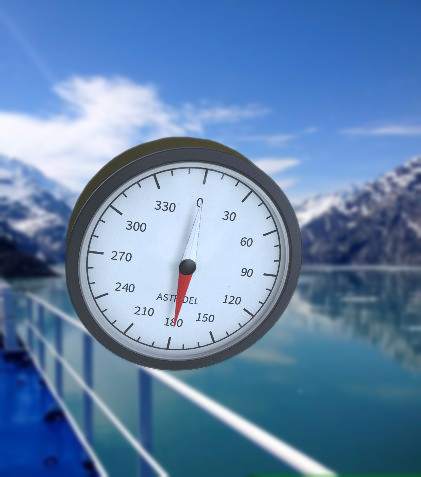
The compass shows 180 (°)
